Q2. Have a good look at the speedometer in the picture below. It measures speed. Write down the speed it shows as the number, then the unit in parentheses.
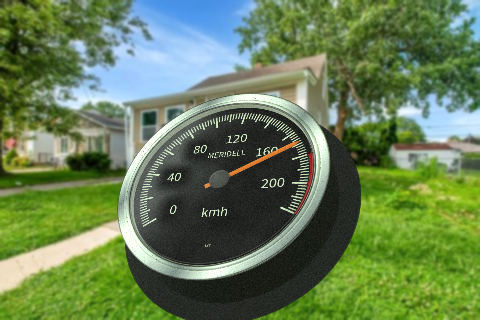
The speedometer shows 170 (km/h)
